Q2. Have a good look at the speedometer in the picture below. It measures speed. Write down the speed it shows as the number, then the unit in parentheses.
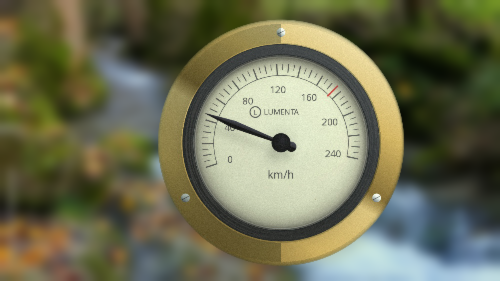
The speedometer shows 45 (km/h)
